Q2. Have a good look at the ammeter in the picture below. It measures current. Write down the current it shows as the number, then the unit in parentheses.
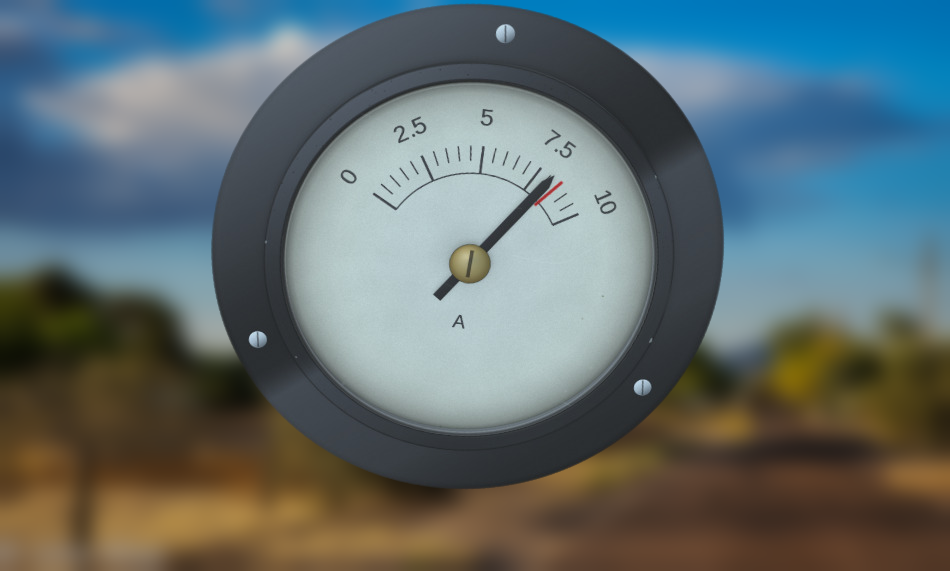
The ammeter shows 8 (A)
